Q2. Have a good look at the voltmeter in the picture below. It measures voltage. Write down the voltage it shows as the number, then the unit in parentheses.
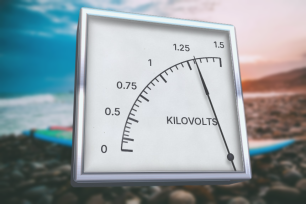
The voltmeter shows 1.3 (kV)
